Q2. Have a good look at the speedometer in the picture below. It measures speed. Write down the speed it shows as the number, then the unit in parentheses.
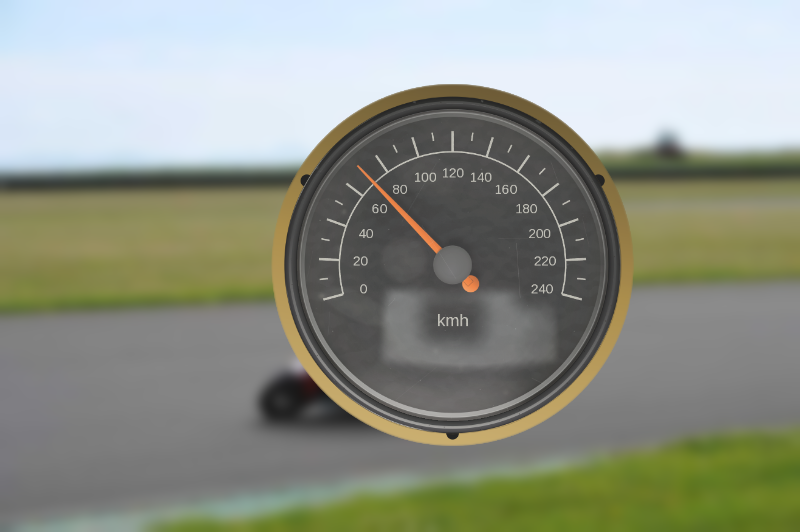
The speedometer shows 70 (km/h)
